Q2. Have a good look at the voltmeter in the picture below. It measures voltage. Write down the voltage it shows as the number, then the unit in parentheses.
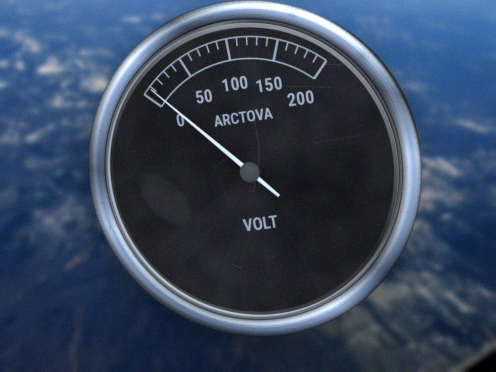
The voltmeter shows 10 (V)
